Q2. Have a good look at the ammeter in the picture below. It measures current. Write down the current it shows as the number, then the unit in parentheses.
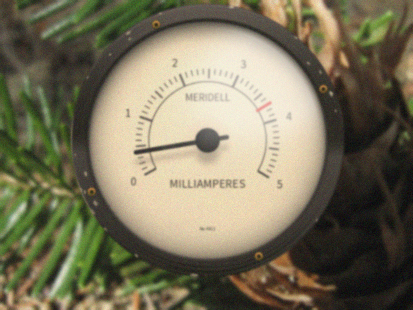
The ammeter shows 0.4 (mA)
